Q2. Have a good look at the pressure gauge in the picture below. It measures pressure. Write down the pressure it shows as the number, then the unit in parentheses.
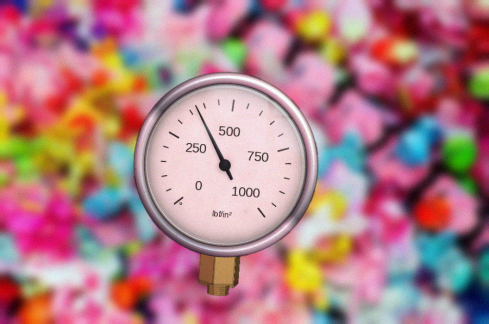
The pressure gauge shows 375 (psi)
